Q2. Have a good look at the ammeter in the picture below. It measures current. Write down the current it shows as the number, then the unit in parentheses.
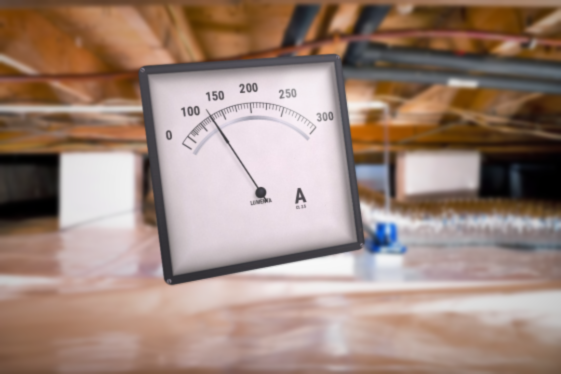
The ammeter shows 125 (A)
